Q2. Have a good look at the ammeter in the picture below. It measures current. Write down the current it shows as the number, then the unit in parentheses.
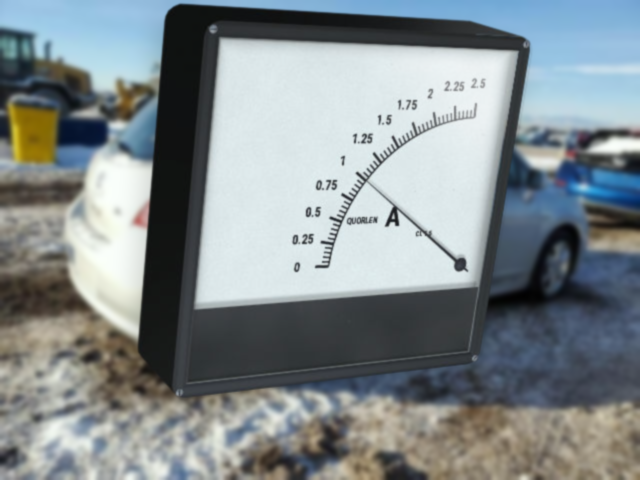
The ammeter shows 1 (A)
